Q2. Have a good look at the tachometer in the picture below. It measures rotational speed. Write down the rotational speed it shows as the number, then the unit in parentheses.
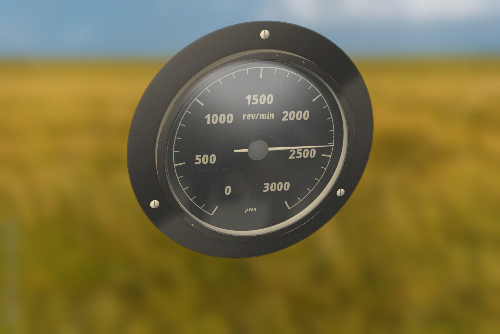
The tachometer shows 2400 (rpm)
